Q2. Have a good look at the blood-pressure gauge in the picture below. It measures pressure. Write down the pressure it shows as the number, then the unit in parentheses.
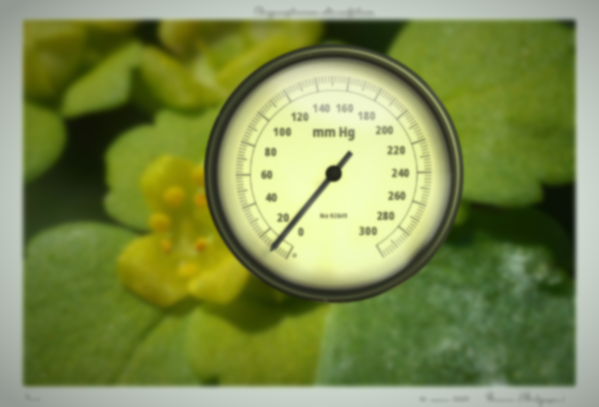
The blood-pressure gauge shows 10 (mmHg)
